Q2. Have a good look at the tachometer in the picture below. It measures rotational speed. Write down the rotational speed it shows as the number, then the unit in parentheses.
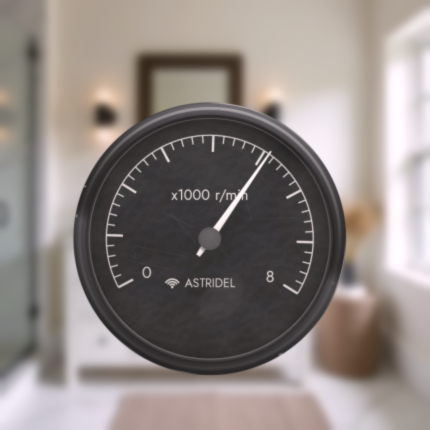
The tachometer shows 5100 (rpm)
